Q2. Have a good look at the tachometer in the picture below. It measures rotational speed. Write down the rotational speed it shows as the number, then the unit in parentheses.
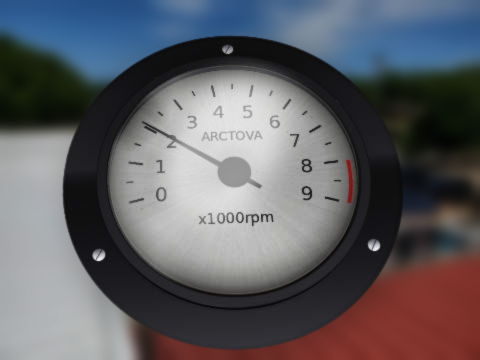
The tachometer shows 2000 (rpm)
